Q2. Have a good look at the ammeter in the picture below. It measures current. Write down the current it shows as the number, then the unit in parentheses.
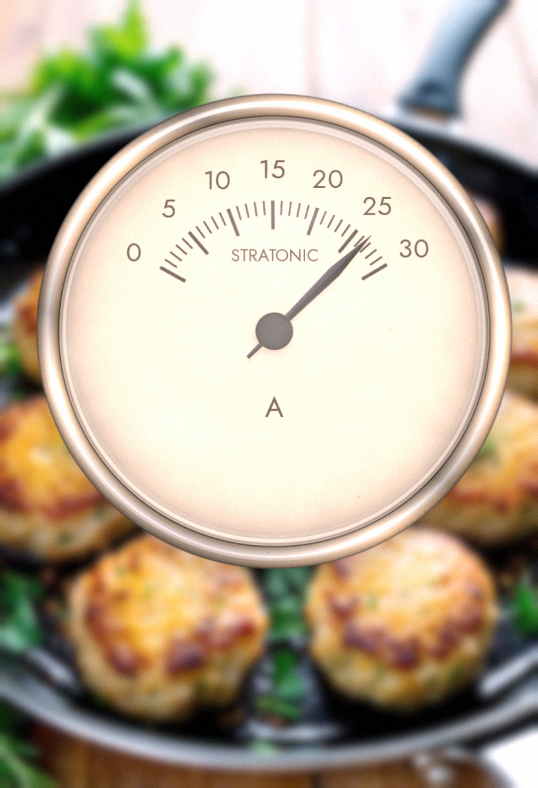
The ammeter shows 26.5 (A)
